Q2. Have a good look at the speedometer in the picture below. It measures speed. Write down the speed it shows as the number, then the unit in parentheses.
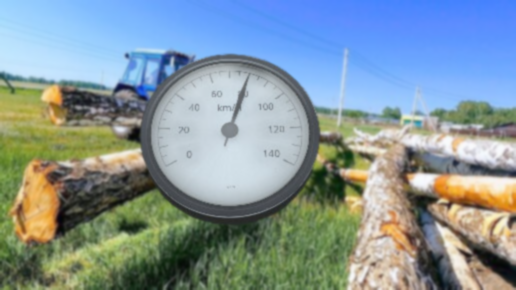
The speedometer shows 80 (km/h)
